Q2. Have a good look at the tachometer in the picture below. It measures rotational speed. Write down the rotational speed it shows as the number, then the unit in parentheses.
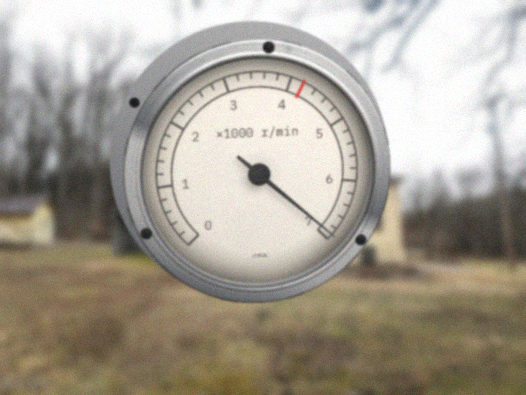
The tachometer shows 6900 (rpm)
